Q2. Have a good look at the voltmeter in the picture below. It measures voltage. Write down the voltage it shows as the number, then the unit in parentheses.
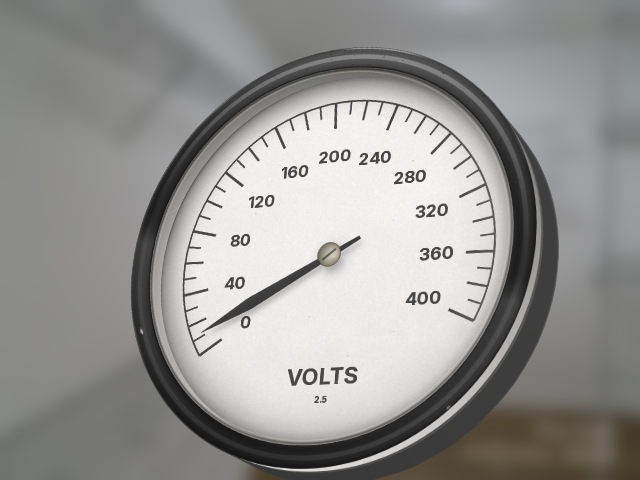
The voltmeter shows 10 (V)
